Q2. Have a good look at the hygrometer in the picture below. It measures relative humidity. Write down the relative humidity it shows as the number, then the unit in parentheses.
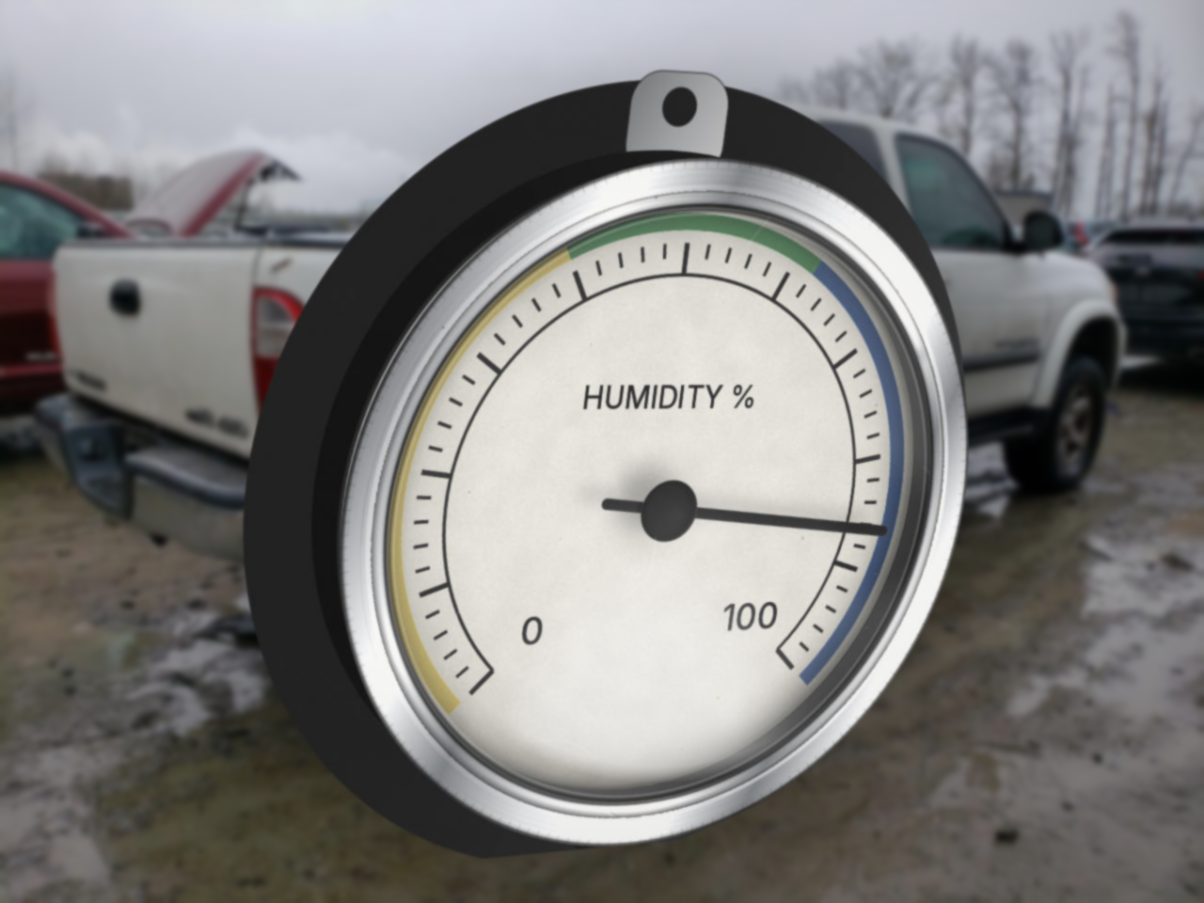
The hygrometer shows 86 (%)
